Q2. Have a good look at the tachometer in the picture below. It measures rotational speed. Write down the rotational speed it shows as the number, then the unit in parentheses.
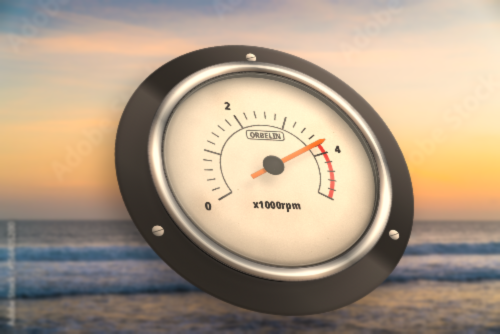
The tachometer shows 3800 (rpm)
